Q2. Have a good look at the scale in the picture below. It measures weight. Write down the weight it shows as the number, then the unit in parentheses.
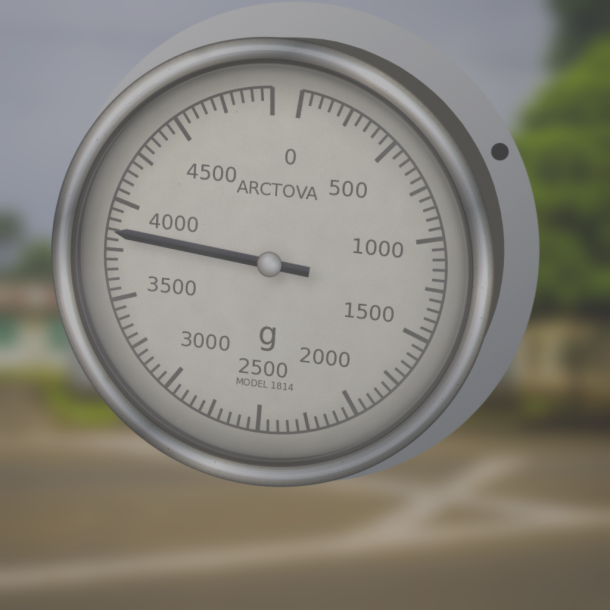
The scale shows 3850 (g)
